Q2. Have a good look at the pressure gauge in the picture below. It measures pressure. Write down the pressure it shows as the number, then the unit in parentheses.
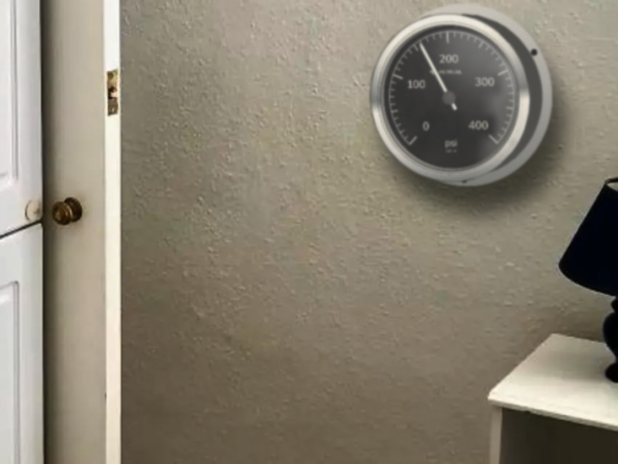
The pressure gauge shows 160 (psi)
